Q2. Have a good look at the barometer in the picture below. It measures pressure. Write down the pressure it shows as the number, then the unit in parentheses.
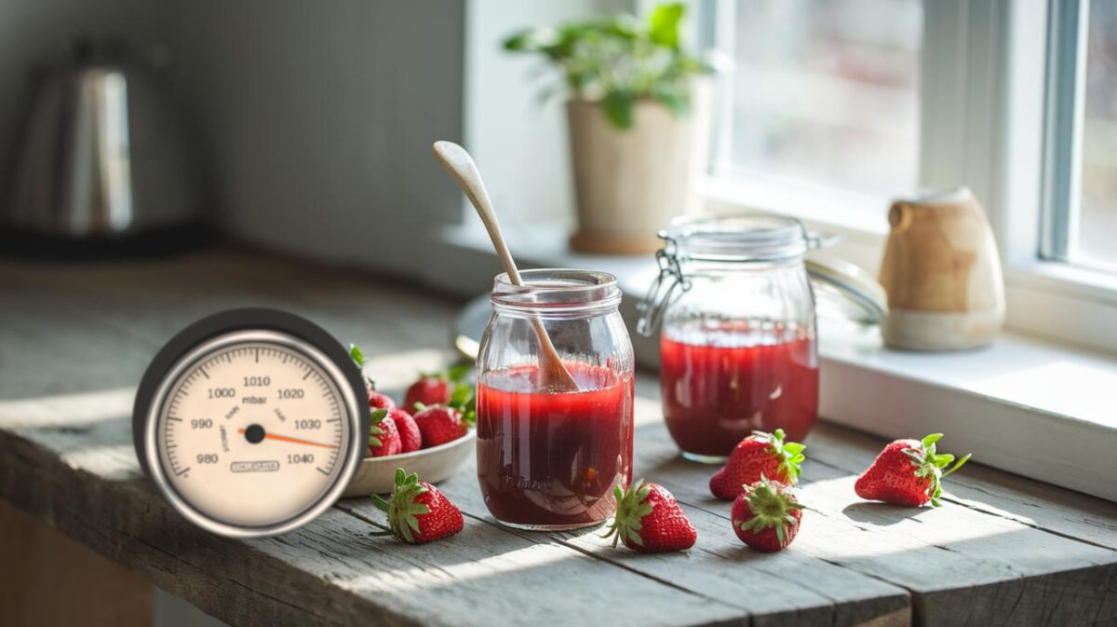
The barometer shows 1035 (mbar)
